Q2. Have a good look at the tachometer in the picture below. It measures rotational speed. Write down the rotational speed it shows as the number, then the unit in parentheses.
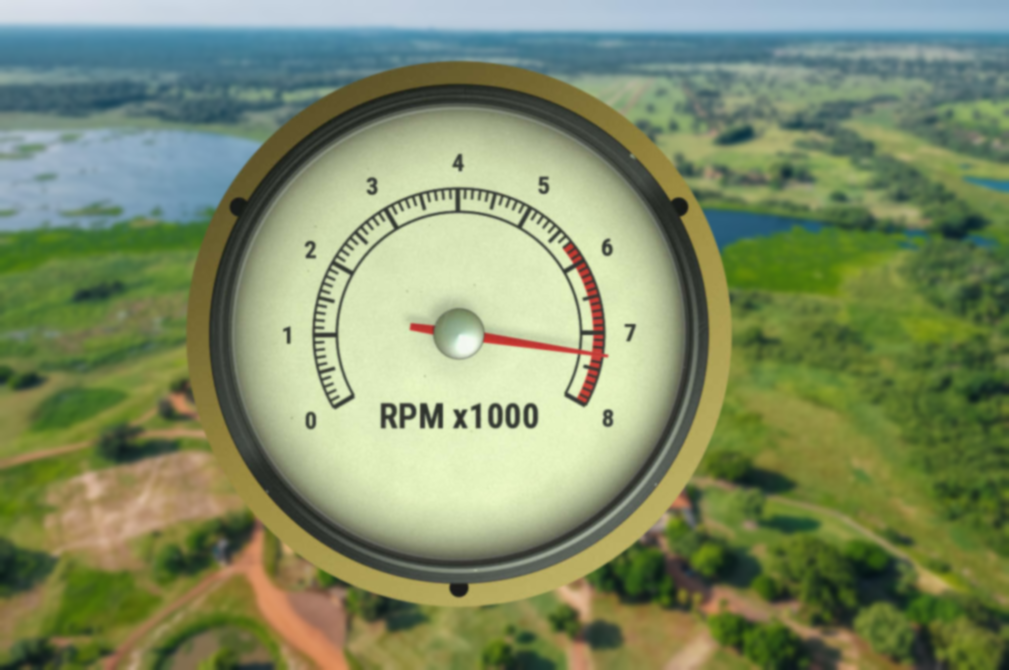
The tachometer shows 7300 (rpm)
